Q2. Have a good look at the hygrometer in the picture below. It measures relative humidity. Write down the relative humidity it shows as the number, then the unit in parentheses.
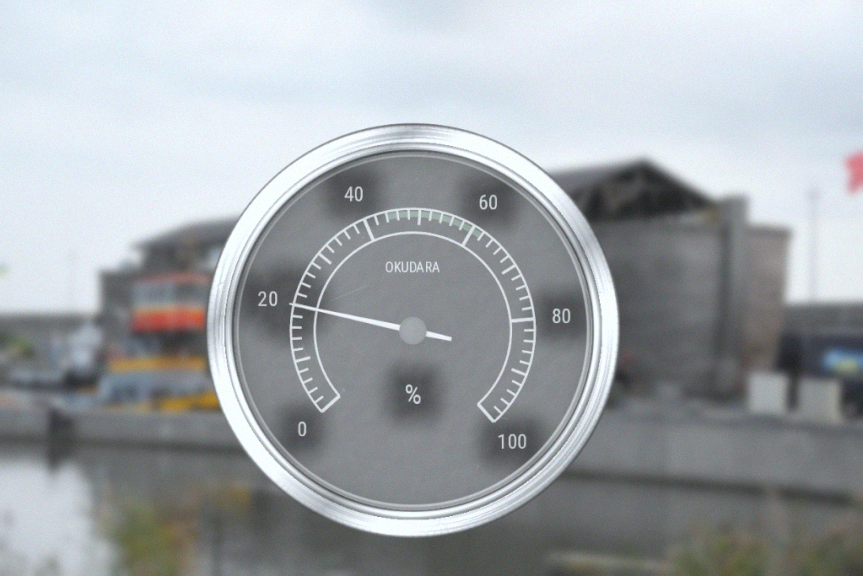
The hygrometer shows 20 (%)
